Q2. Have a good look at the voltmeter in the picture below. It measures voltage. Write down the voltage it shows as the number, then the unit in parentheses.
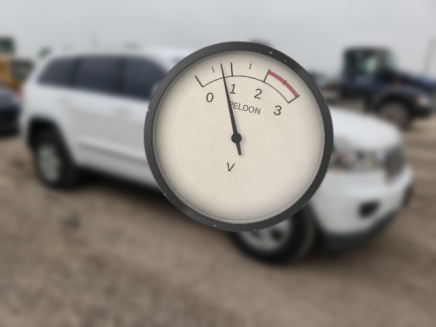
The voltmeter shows 0.75 (V)
